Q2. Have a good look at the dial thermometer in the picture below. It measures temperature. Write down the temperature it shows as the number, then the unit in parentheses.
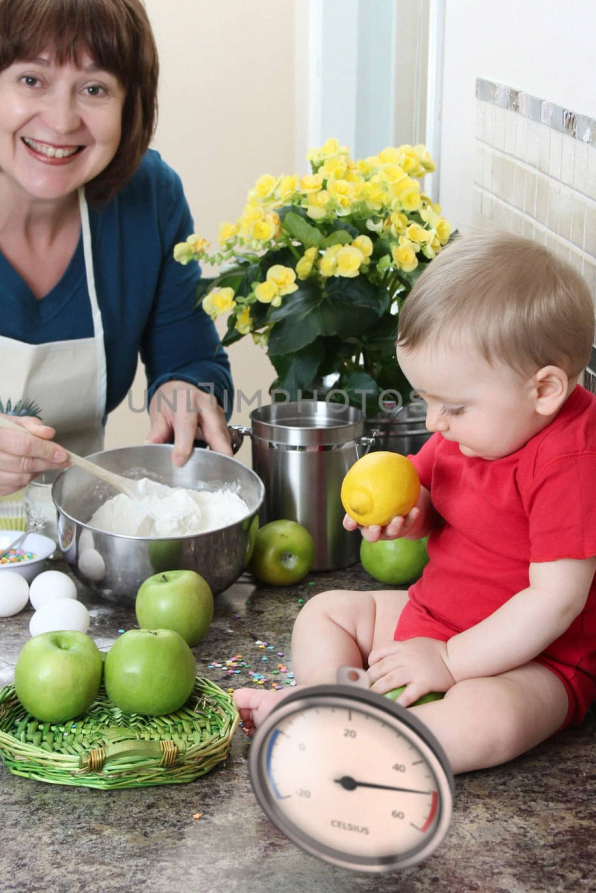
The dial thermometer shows 48 (°C)
